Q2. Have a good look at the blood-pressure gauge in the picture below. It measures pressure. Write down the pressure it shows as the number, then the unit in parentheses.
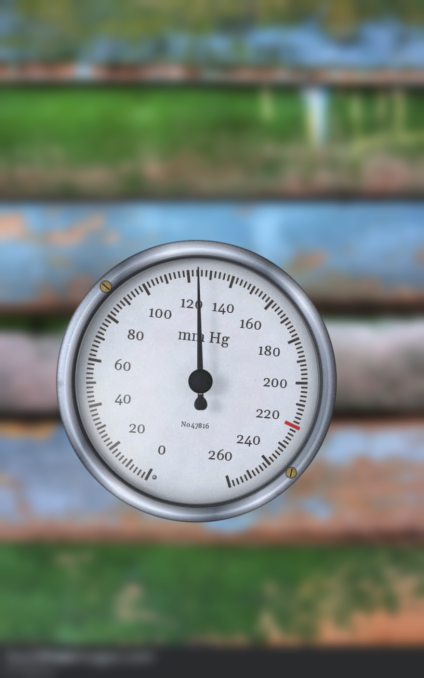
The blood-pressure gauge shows 124 (mmHg)
